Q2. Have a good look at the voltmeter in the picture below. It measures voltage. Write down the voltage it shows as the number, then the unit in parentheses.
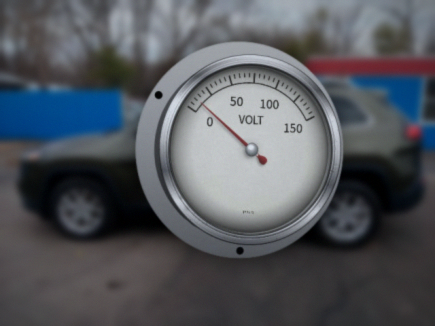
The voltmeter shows 10 (V)
